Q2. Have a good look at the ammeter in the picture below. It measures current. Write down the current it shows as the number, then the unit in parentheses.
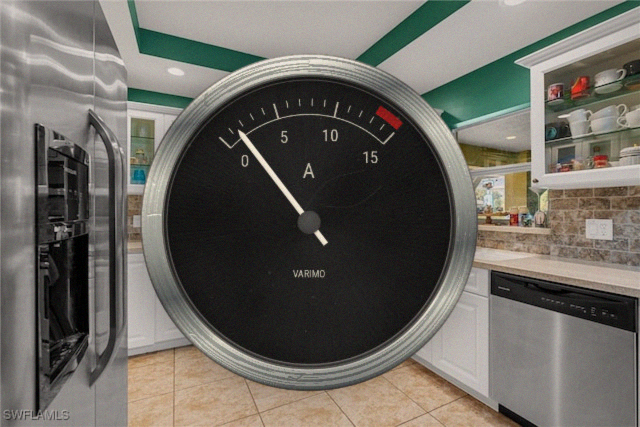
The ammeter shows 1.5 (A)
